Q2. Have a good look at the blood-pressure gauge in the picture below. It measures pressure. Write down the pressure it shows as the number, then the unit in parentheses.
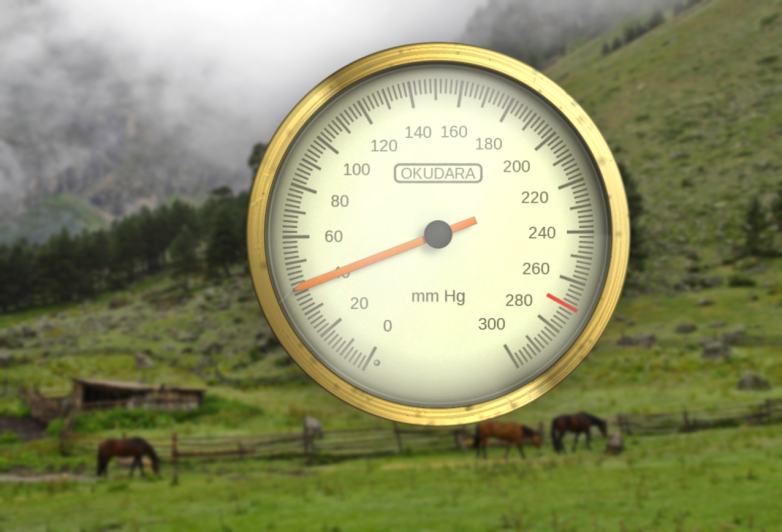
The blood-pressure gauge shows 40 (mmHg)
